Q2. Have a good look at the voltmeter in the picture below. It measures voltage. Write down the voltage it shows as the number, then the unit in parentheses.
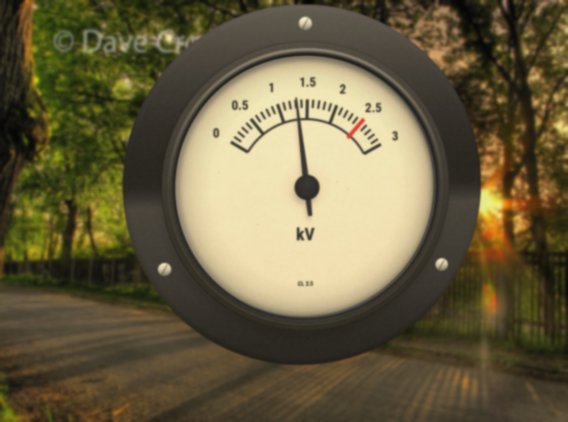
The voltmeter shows 1.3 (kV)
